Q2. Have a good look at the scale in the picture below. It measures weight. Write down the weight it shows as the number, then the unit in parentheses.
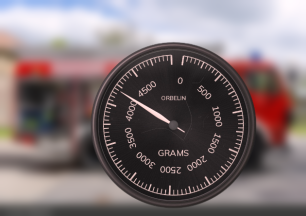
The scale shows 4200 (g)
